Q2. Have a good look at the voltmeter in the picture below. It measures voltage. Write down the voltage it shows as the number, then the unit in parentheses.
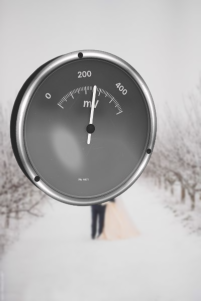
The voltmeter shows 250 (mV)
